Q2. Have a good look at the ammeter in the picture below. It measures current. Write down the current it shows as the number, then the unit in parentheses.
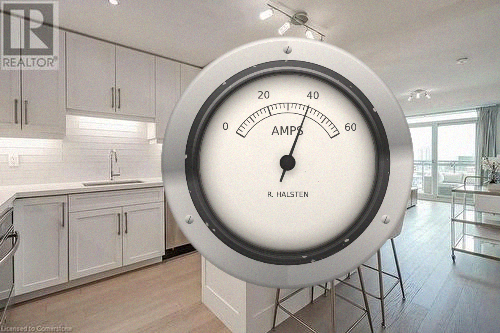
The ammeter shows 40 (A)
